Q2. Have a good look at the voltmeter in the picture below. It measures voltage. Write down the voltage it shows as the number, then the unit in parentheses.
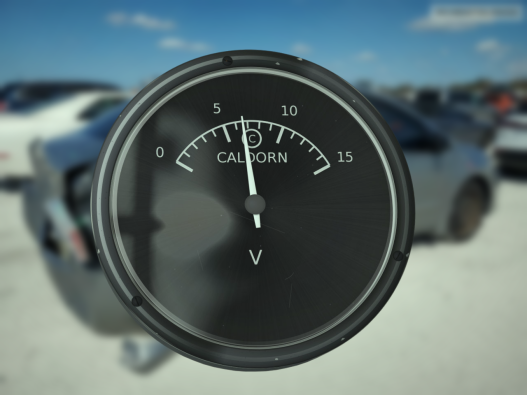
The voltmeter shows 6.5 (V)
